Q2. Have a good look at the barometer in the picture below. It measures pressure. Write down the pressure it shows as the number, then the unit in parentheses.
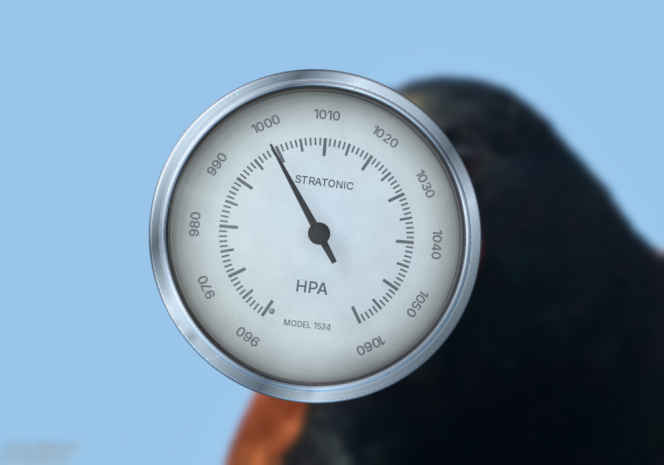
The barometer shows 999 (hPa)
